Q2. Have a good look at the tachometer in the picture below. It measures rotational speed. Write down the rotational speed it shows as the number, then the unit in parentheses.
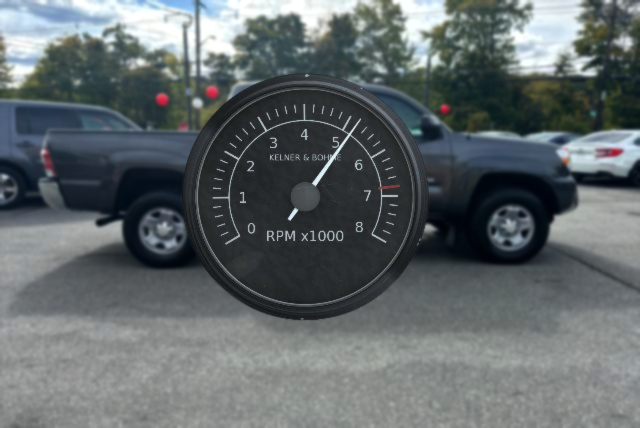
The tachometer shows 5200 (rpm)
